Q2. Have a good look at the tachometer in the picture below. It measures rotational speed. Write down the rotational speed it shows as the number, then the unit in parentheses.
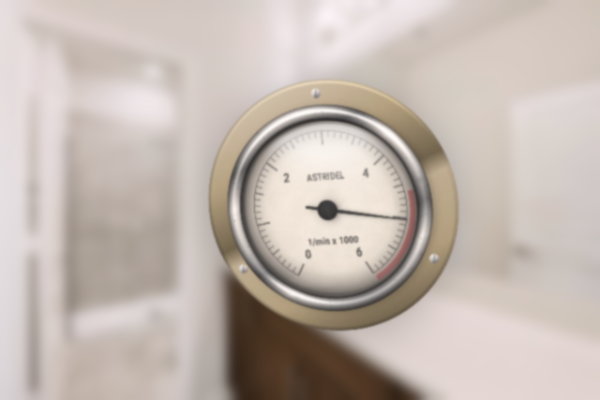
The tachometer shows 5000 (rpm)
